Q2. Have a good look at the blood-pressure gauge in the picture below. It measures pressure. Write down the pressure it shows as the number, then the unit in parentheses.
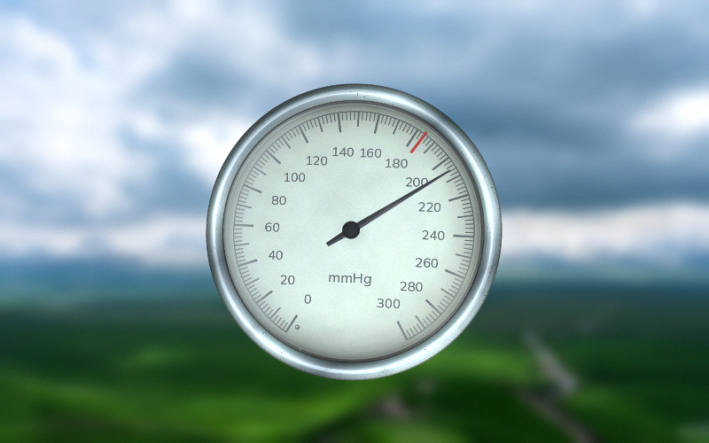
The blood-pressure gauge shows 206 (mmHg)
